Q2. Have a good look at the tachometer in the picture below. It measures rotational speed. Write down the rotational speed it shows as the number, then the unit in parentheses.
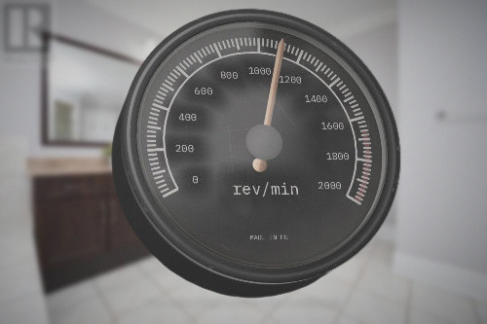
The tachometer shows 1100 (rpm)
